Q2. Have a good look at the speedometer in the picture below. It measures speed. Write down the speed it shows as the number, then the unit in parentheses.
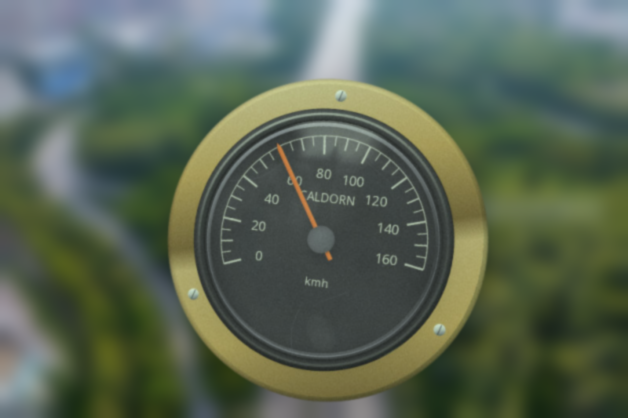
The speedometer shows 60 (km/h)
